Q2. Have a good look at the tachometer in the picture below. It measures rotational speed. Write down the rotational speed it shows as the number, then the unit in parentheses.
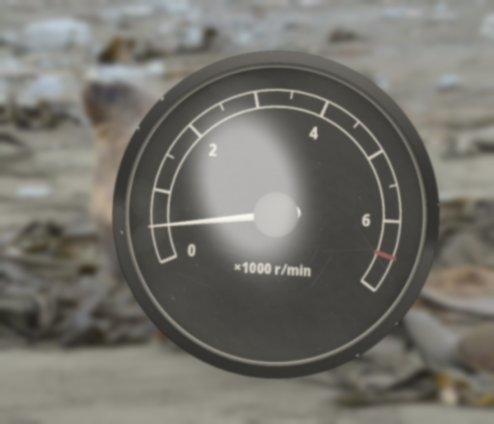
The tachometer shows 500 (rpm)
